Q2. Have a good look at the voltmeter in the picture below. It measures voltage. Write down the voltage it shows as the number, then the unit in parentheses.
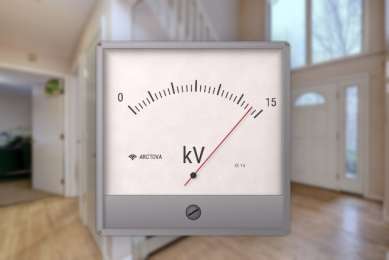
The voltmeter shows 14 (kV)
